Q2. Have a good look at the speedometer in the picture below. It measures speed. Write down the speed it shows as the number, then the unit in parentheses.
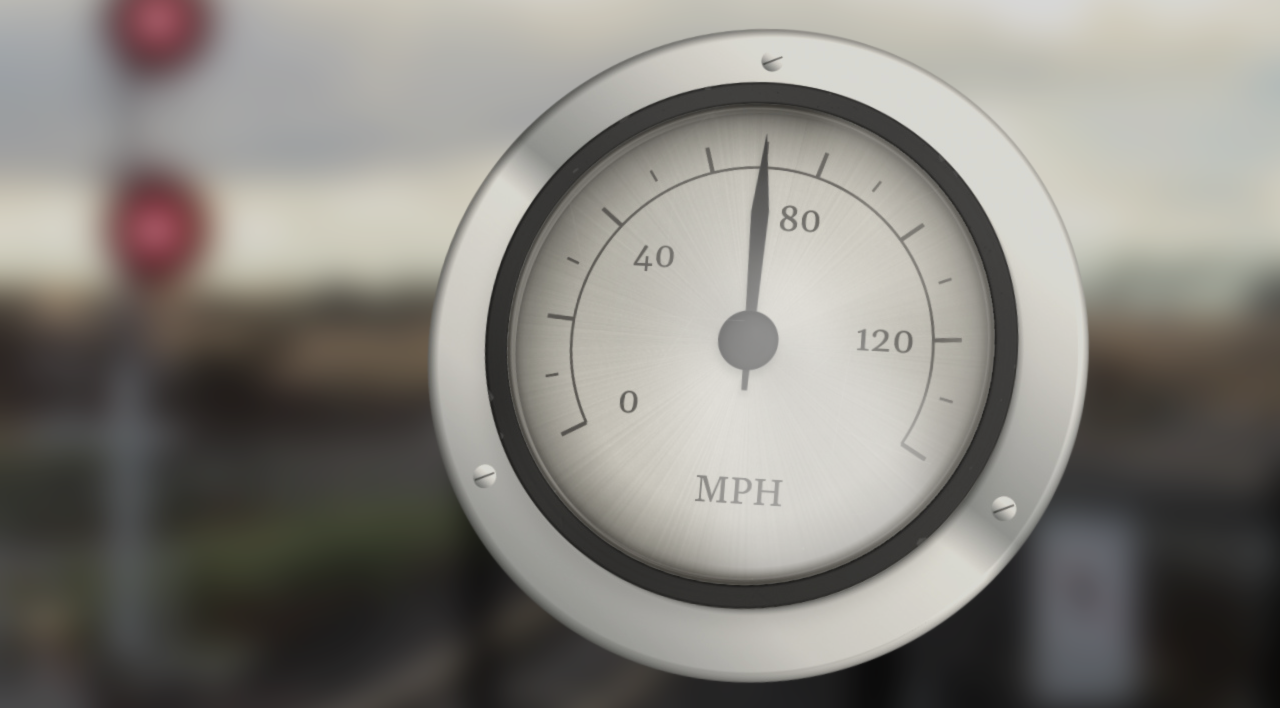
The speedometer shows 70 (mph)
